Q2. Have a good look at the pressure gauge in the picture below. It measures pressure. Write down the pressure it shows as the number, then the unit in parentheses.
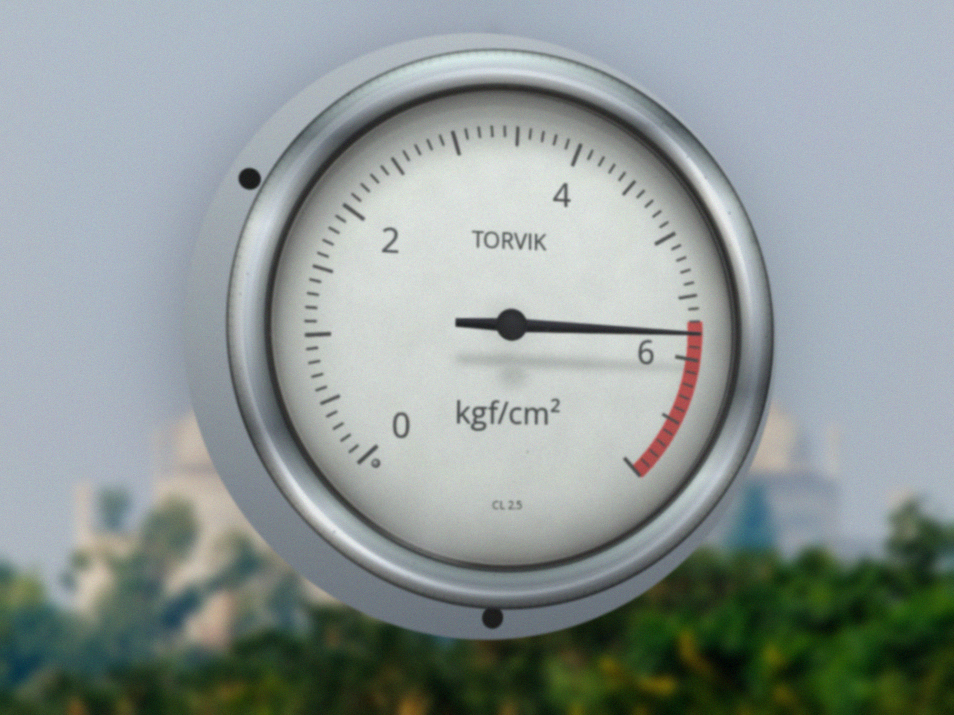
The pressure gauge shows 5.8 (kg/cm²)
